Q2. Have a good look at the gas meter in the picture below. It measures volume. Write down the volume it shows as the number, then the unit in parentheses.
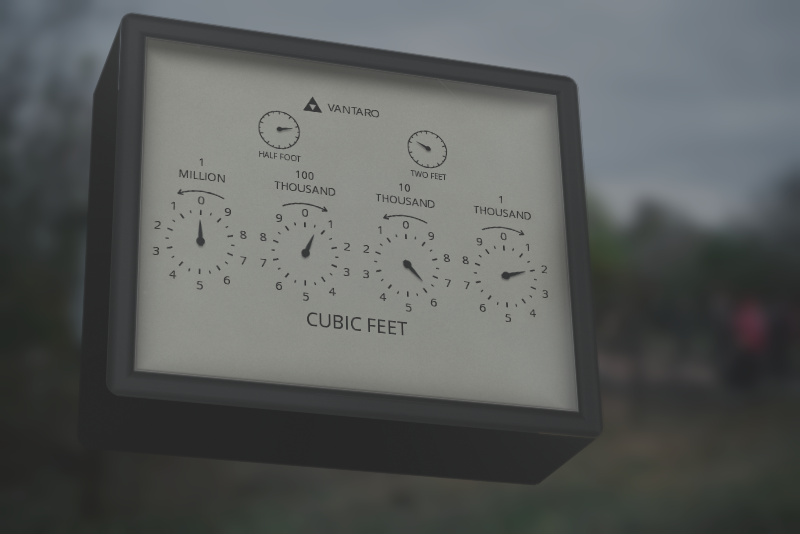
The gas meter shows 6200 (ft³)
